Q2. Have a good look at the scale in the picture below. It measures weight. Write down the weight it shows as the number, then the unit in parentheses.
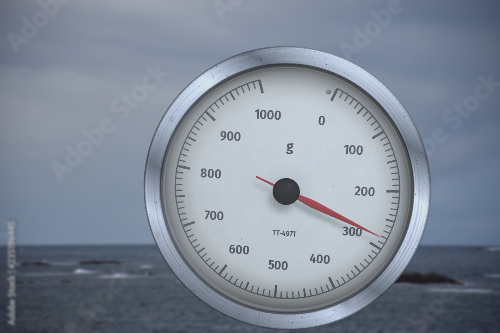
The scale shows 280 (g)
